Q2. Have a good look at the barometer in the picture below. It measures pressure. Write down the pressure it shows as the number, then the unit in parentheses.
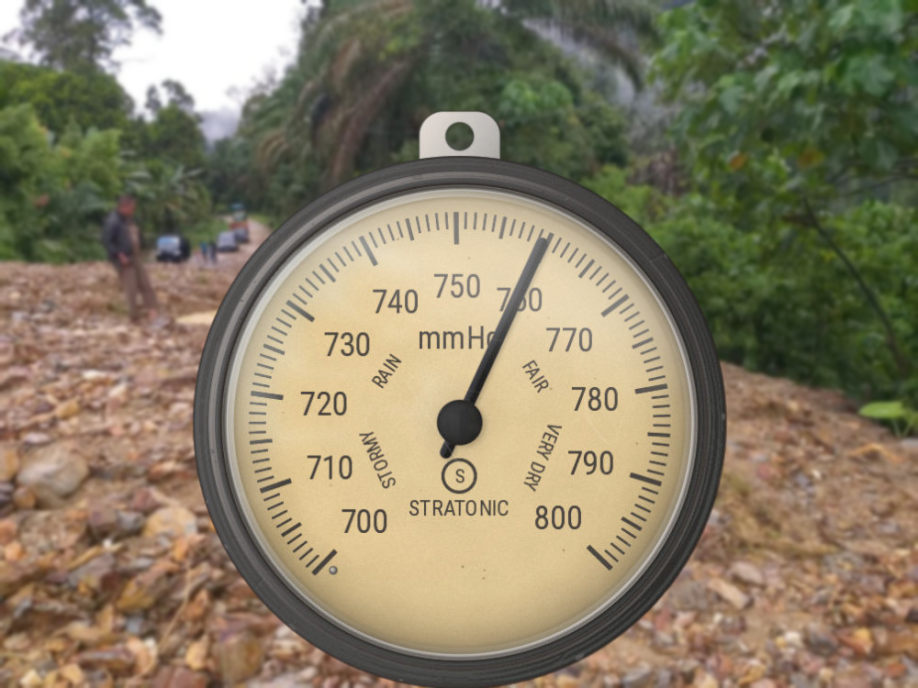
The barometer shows 759.5 (mmHg)
